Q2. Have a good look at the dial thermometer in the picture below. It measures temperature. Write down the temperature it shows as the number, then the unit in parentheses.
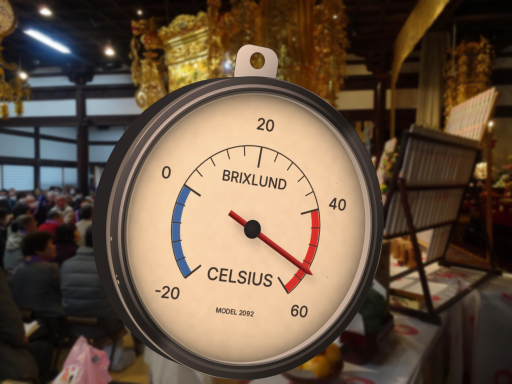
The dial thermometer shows 54 (°C)
